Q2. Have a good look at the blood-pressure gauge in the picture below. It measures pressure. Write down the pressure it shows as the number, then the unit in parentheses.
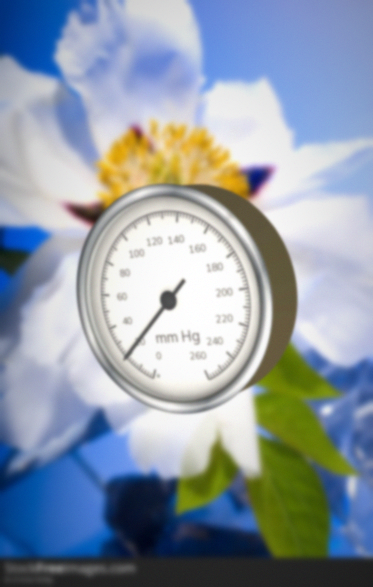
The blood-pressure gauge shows 20 (mmHg)
